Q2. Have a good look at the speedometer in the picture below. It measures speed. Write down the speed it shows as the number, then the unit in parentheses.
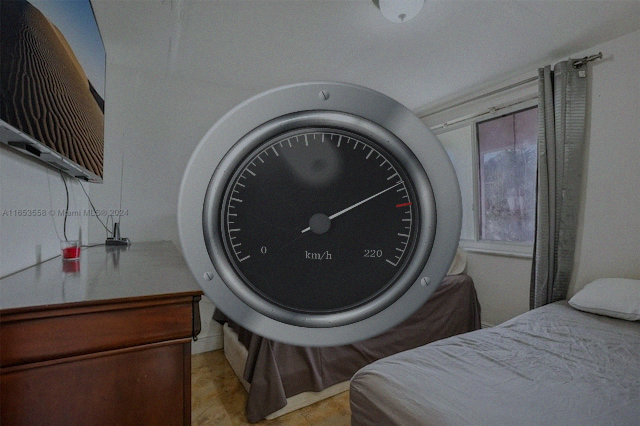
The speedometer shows 165 (km/h)
